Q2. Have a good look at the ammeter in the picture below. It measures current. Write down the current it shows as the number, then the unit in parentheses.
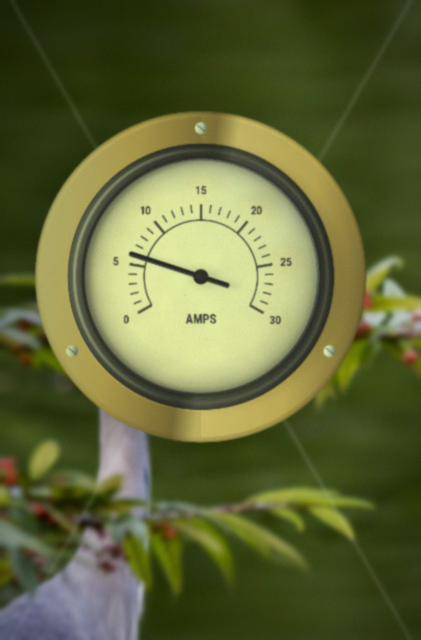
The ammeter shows 6 (A)
